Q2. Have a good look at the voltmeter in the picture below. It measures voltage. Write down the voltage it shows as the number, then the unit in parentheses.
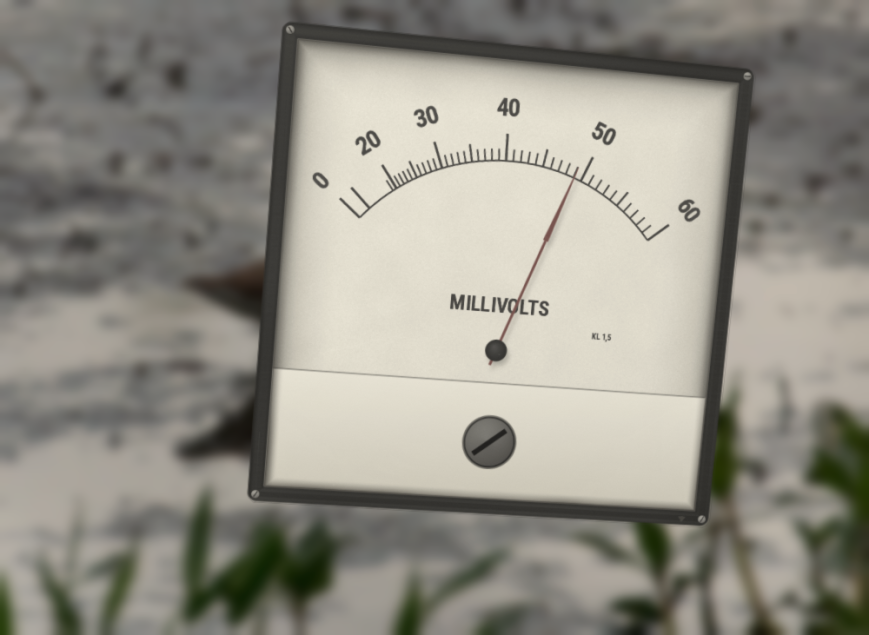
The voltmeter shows 49 (mV)
